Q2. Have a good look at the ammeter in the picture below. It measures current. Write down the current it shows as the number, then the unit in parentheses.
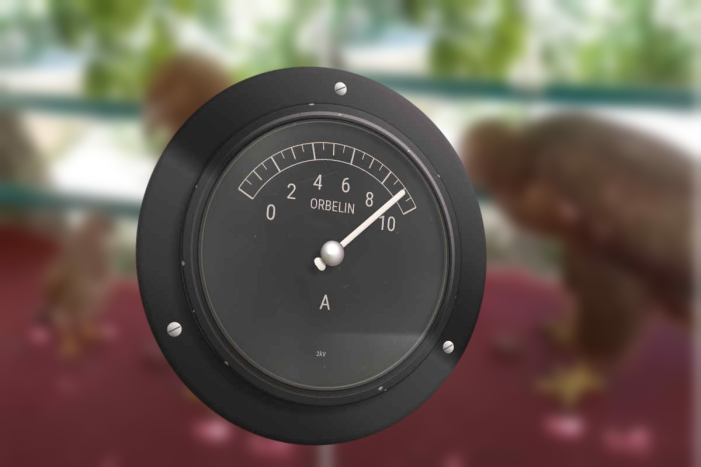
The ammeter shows 9 (A)
